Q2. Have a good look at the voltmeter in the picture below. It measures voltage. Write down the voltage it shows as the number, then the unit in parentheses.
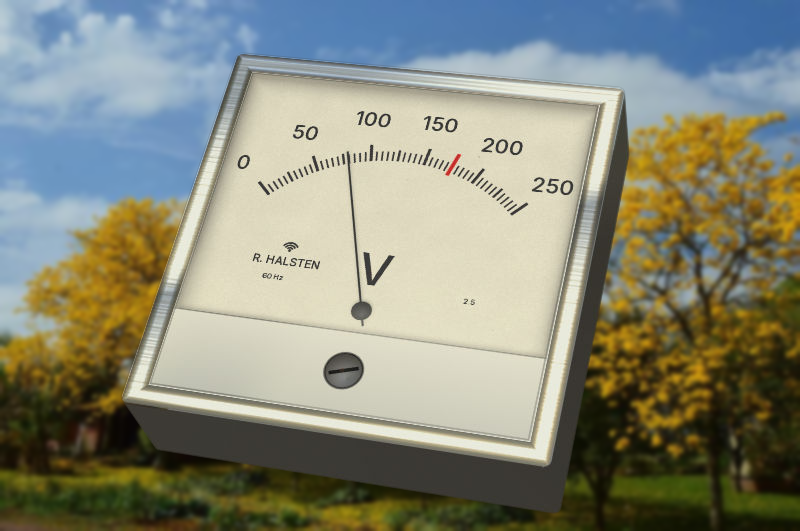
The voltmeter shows 80 (V)
